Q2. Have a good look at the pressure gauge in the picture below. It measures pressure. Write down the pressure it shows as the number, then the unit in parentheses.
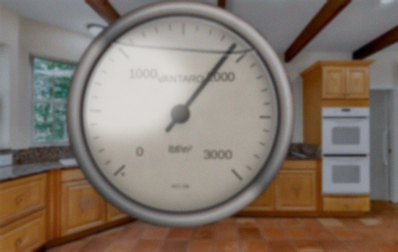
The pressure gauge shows 1900 (psi)
